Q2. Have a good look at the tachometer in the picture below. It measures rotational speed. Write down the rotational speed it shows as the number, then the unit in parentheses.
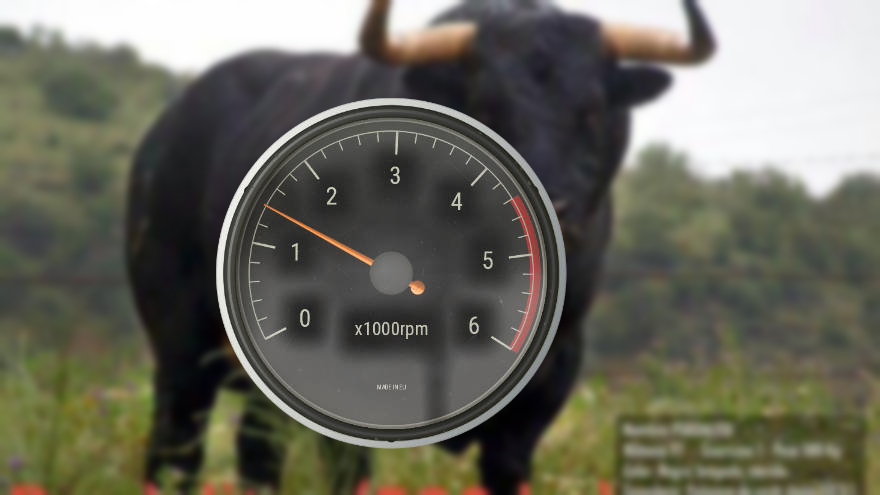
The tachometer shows 1400 (rpm)
